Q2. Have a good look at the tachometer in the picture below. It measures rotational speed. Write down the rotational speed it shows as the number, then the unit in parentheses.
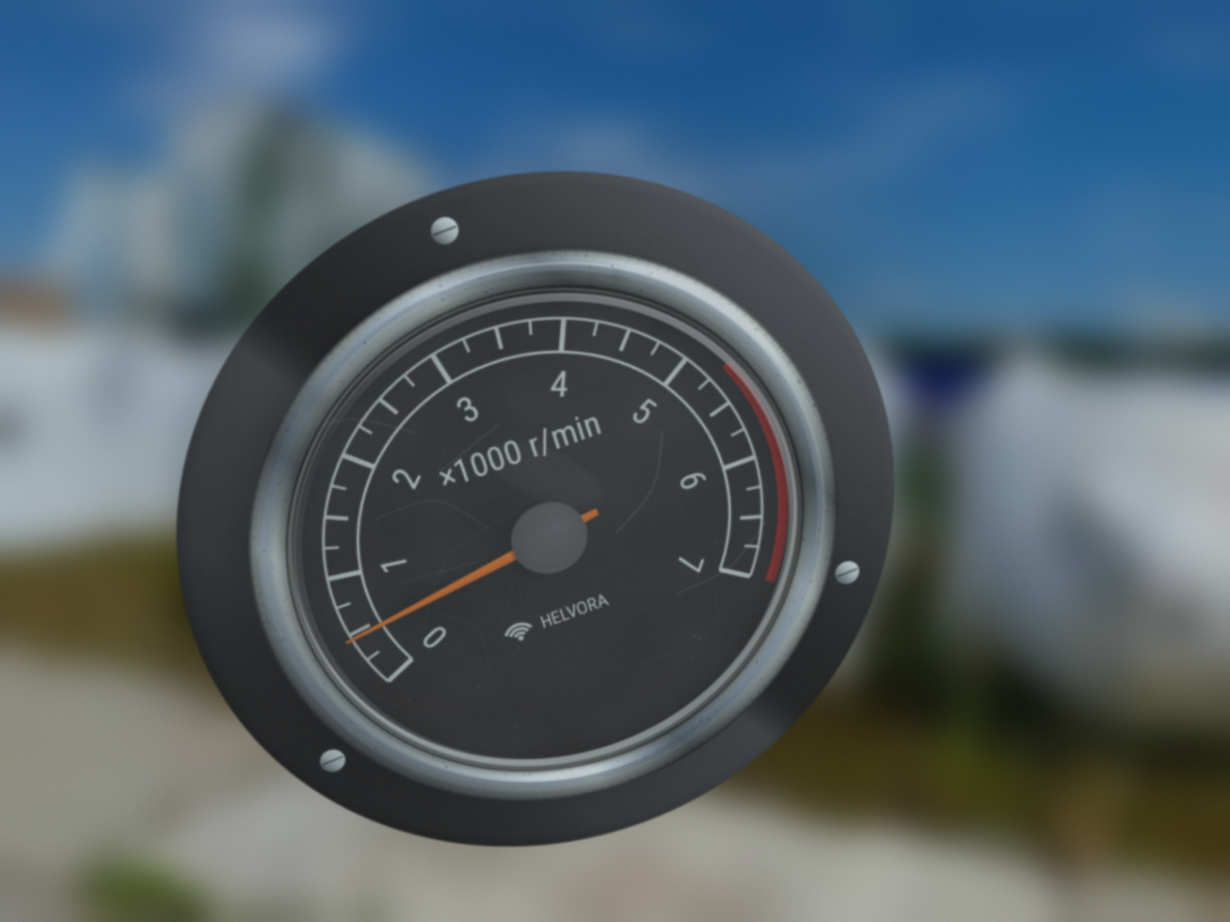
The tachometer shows 500 (rpm)
